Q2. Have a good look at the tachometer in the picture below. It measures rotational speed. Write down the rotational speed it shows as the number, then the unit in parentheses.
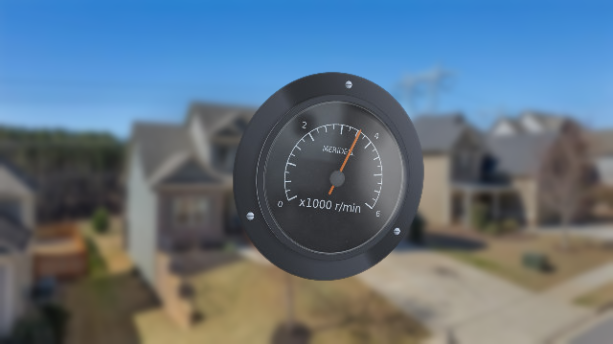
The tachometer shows 3500 (rpm)
